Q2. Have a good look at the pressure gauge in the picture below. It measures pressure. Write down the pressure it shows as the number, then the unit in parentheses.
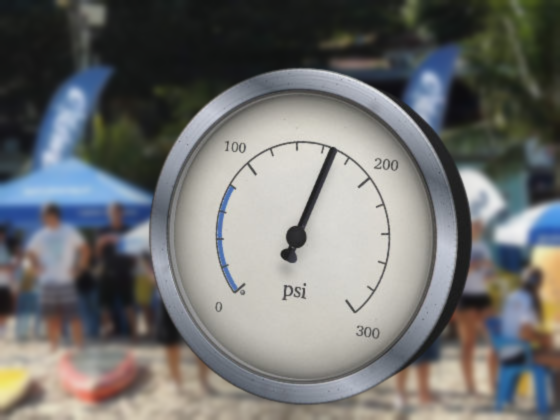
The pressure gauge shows 170 (psi)
